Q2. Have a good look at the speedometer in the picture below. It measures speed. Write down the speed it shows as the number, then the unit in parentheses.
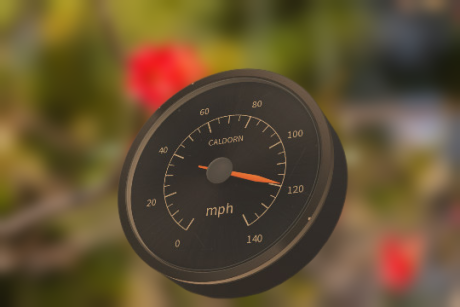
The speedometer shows 120 (mph)
